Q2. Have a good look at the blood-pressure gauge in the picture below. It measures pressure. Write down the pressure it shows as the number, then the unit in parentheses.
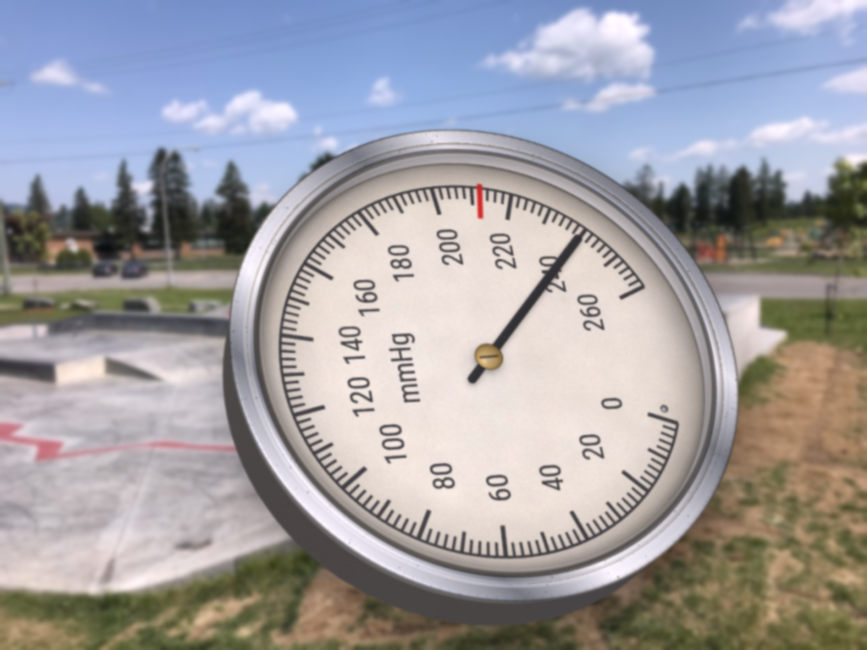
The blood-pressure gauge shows 240 (mmHg)
